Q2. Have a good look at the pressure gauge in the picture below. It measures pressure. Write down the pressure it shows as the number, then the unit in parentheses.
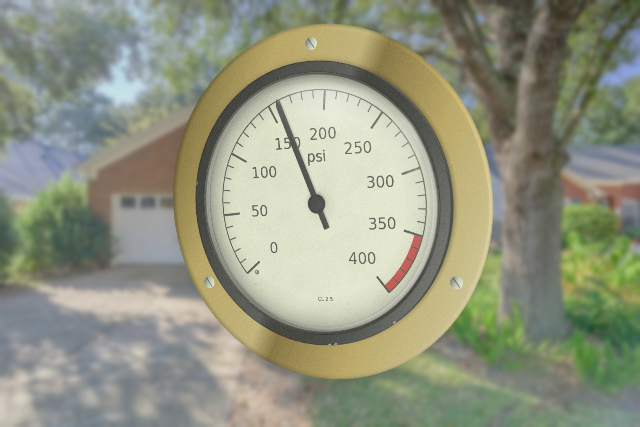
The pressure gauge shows 160 (psi)
